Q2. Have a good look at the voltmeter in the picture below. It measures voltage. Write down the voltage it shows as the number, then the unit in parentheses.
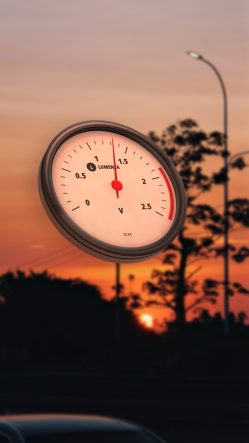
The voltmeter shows 1.3 (V)
